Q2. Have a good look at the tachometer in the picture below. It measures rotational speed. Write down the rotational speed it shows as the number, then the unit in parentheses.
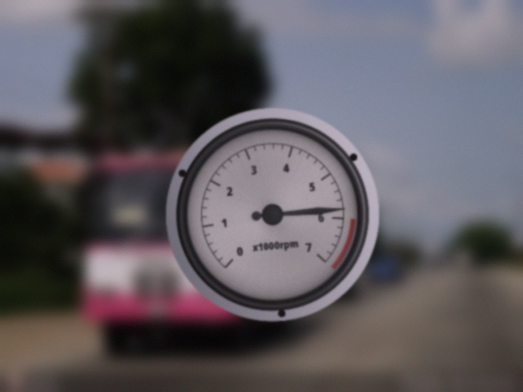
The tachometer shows 5800 (rpm)
